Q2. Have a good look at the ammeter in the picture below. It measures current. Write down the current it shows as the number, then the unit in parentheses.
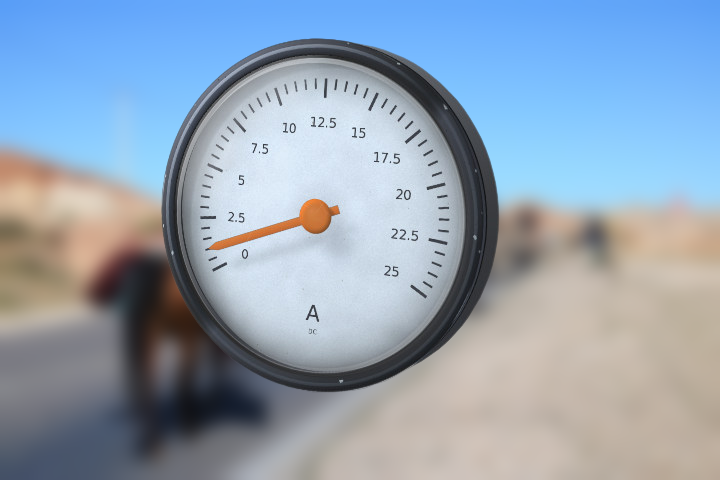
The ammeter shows 1 (A)
